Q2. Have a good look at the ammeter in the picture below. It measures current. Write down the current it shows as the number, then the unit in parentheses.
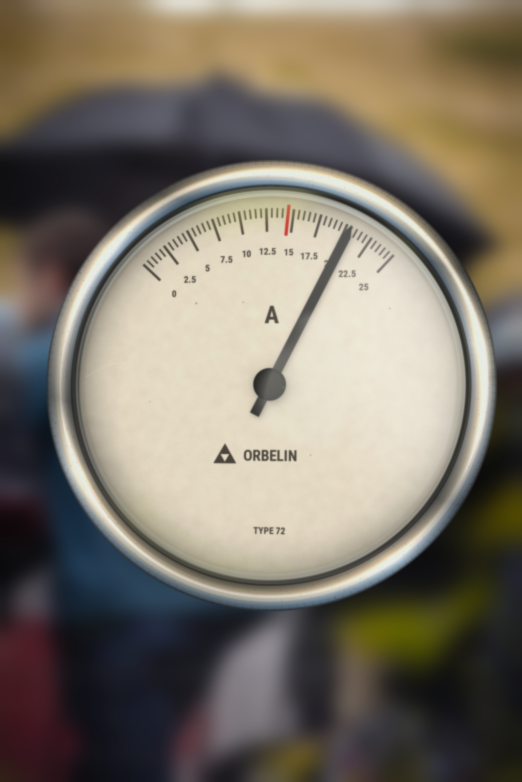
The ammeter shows 20.5 (A)
